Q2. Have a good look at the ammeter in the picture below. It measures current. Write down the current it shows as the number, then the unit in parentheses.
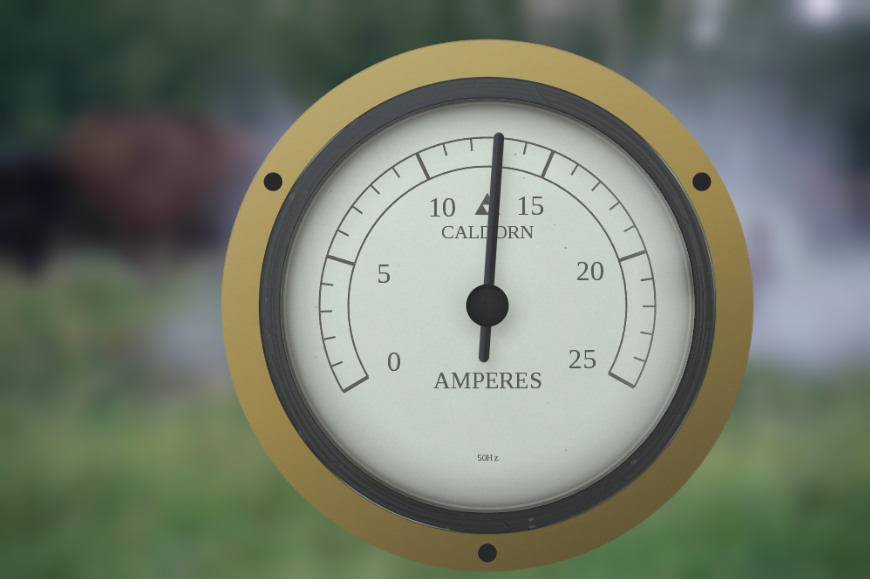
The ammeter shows 13 (A)
